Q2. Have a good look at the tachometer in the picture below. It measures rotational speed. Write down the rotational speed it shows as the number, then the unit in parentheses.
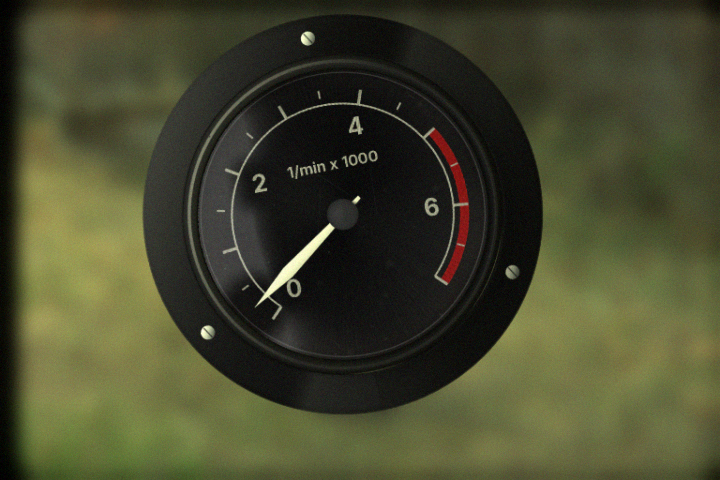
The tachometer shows 250 (rpm)
